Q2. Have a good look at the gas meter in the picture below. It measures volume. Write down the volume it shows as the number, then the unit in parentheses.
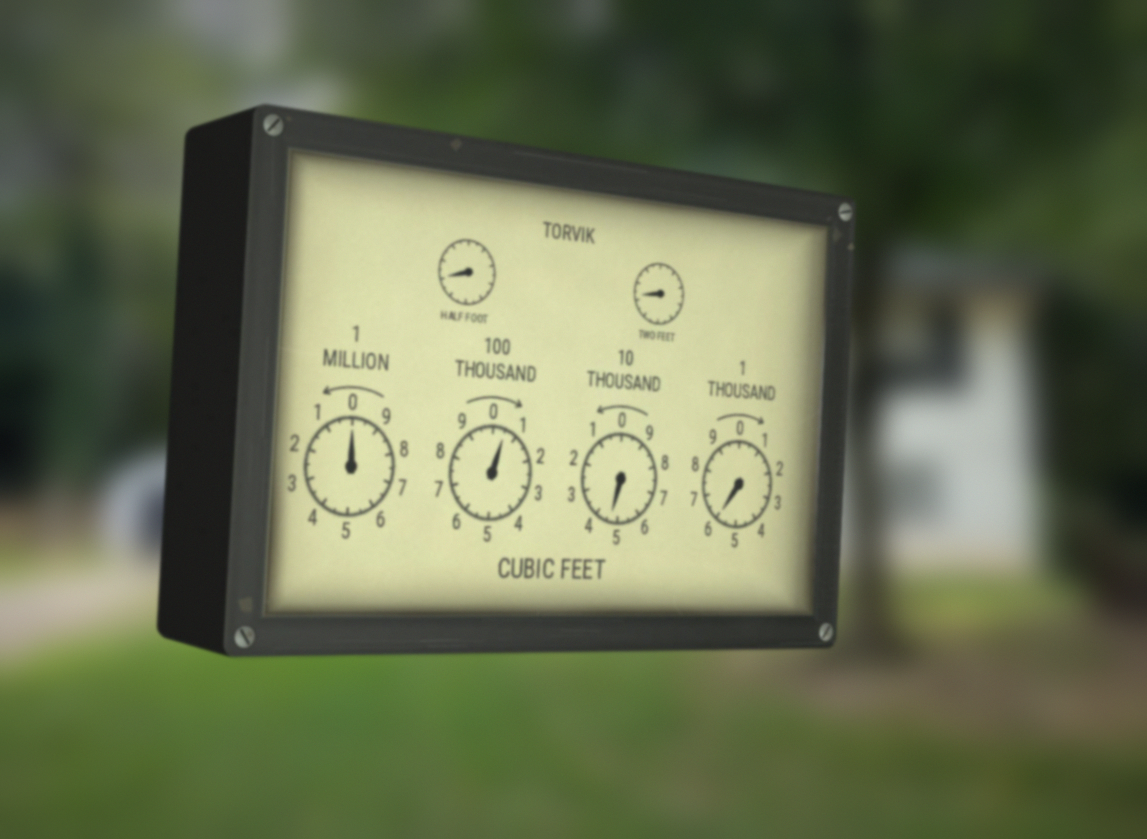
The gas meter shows 4600 (ft³)
